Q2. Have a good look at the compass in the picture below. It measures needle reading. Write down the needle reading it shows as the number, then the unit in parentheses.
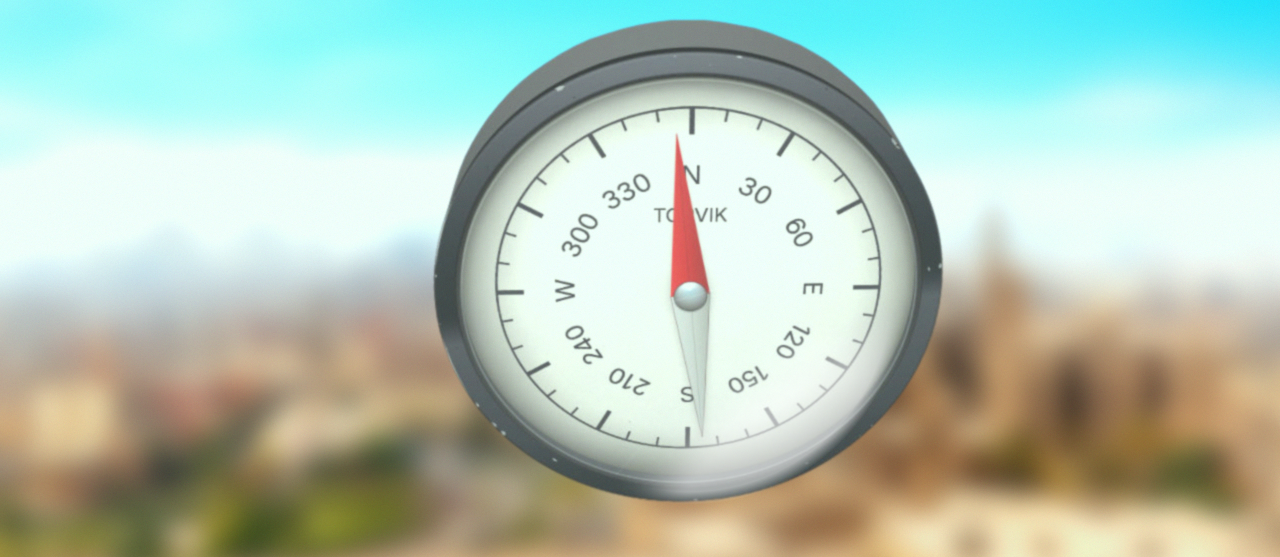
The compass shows 355 (°)
